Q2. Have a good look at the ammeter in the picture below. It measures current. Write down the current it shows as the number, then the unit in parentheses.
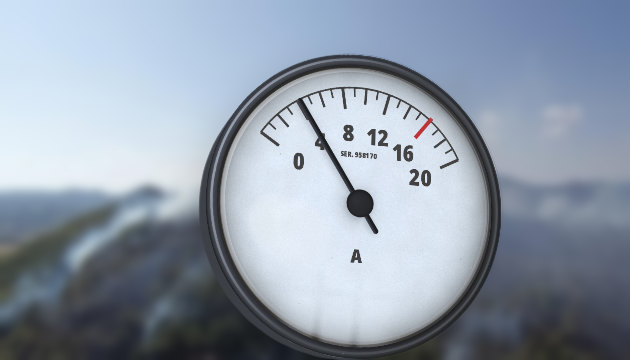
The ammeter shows 4 (A)
